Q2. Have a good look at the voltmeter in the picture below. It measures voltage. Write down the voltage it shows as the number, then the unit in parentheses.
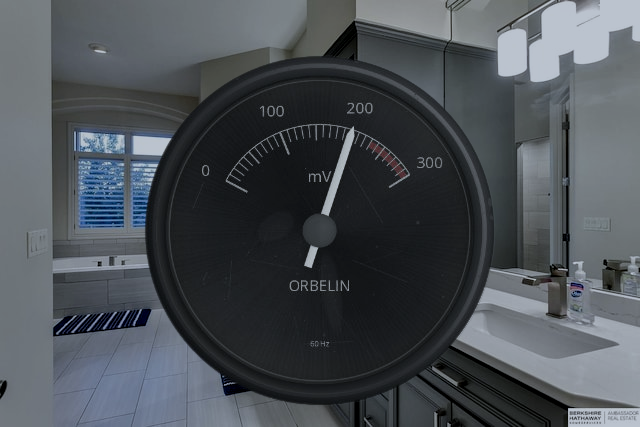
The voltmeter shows 200 (mV)
